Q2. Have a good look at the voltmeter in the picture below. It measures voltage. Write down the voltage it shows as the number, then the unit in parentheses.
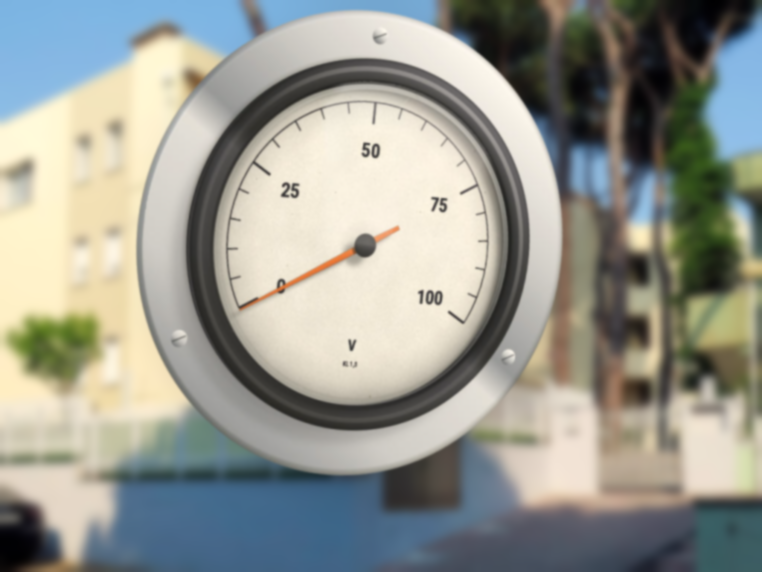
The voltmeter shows 0 (V)
